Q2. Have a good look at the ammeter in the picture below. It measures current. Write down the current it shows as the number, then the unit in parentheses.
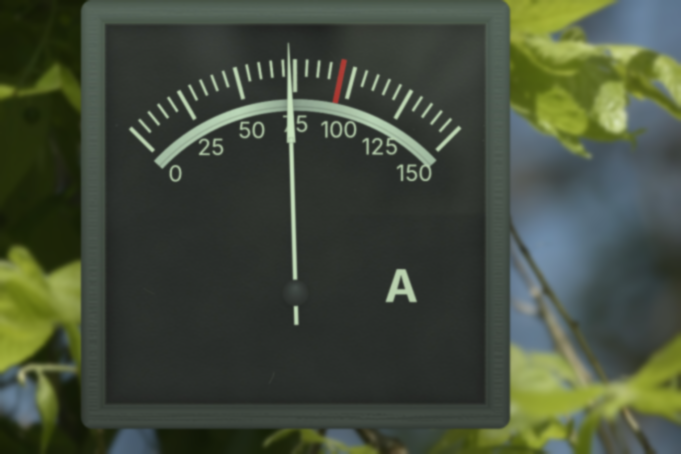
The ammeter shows 72.5 (A)
